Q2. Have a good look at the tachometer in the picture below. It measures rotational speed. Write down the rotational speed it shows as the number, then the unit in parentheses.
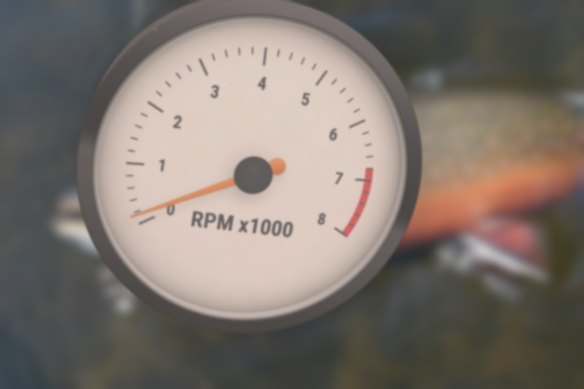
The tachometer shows 200 (rpm)
